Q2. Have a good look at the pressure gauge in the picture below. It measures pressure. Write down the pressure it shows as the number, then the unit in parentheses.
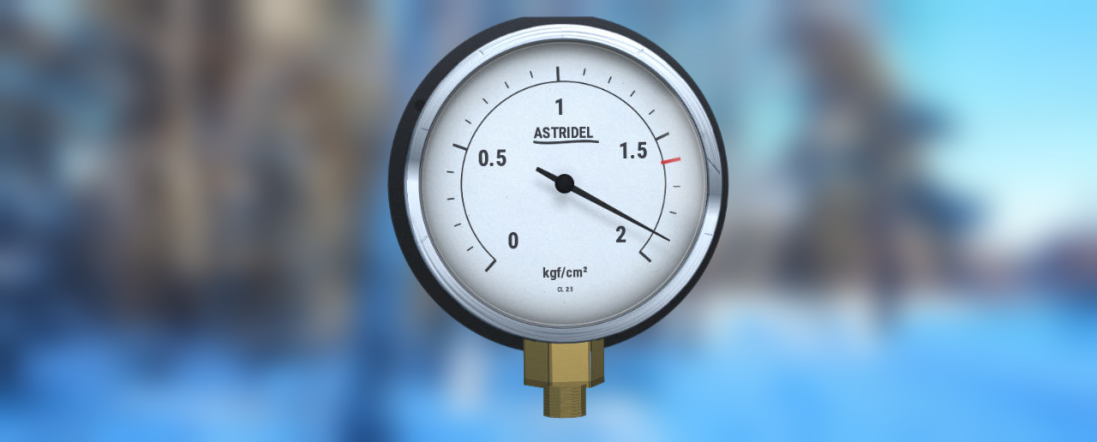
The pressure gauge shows 1.9 (kg/cm²)
